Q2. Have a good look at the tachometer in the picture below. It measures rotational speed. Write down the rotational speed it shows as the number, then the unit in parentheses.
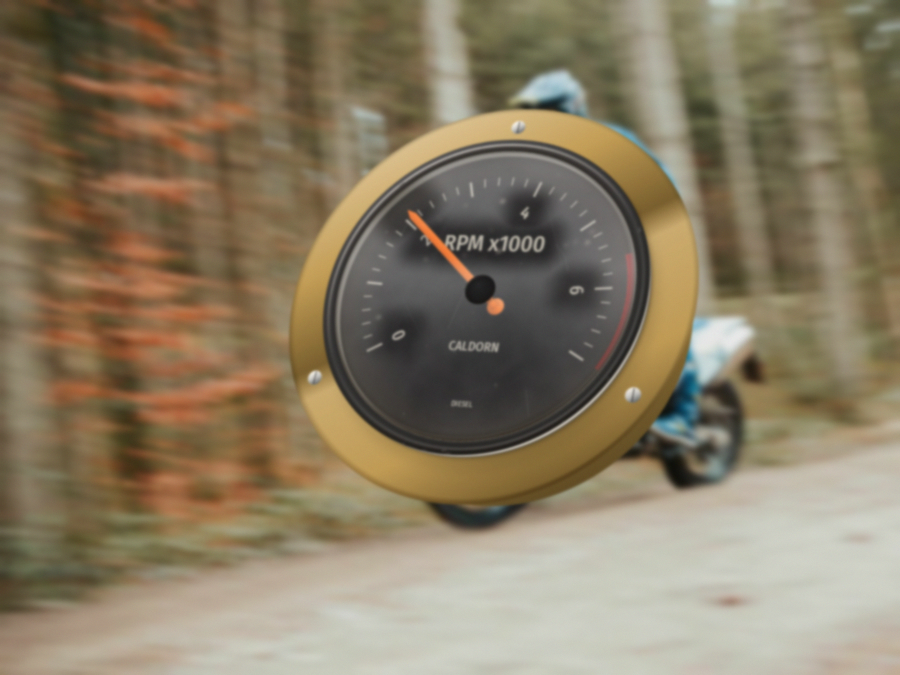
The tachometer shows 2100 (rpm)
